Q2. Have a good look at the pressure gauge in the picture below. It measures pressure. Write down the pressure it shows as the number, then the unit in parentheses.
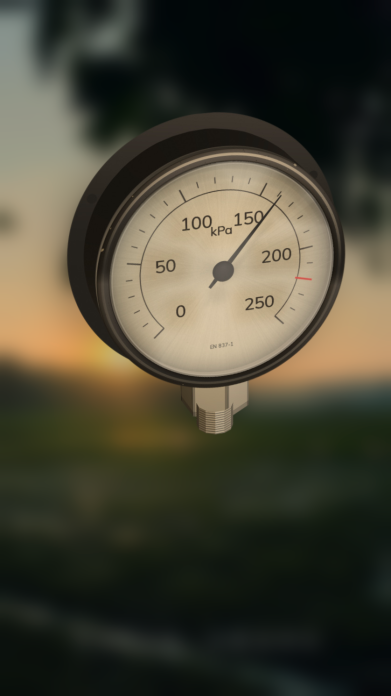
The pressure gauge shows 160 (kPa)
